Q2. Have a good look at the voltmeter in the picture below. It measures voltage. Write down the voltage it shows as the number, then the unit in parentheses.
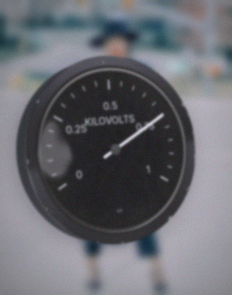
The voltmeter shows 0.75 (kV)
